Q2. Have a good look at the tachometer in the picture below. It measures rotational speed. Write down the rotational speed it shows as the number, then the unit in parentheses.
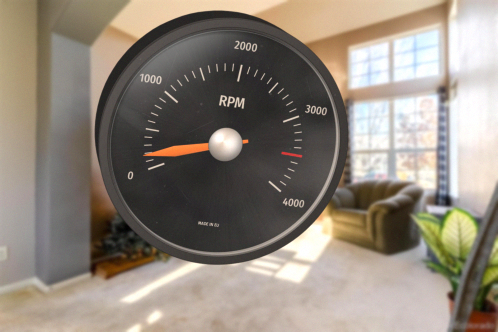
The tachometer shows 200 (rpm)
